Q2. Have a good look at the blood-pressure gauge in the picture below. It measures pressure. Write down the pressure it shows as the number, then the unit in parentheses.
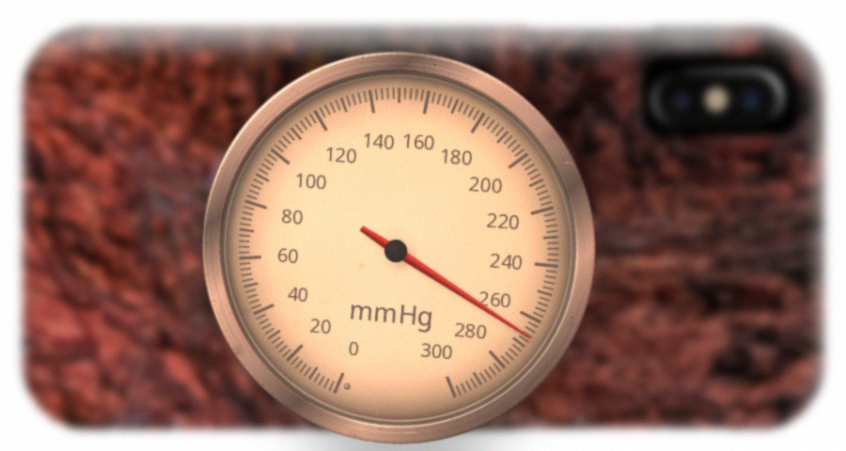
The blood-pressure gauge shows 266 (mmHg)
